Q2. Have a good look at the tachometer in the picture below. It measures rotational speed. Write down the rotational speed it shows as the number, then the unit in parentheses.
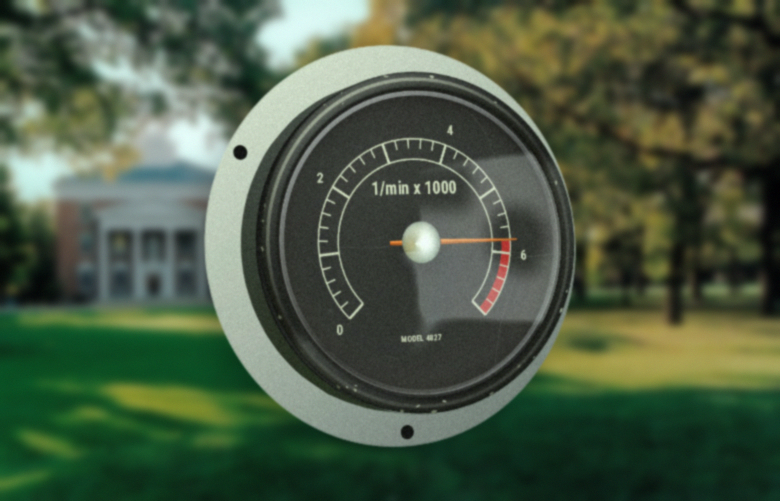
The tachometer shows 5800 (rpm)
